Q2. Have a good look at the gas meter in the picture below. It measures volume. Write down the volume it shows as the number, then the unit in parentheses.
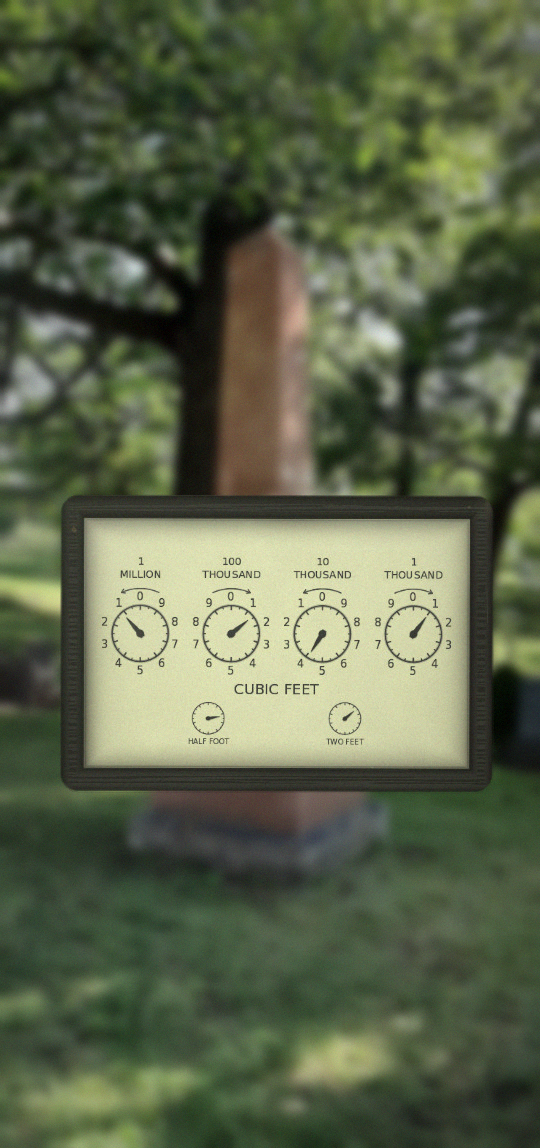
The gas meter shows 114100 (ft³)
